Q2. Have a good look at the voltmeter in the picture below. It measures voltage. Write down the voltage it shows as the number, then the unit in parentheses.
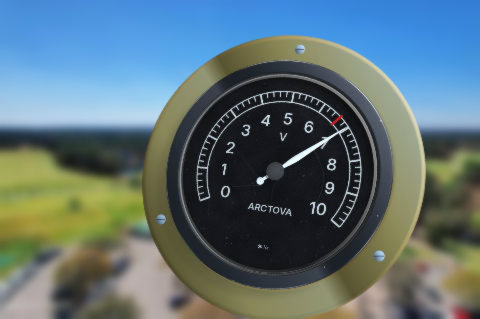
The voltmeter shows 7 (V)
